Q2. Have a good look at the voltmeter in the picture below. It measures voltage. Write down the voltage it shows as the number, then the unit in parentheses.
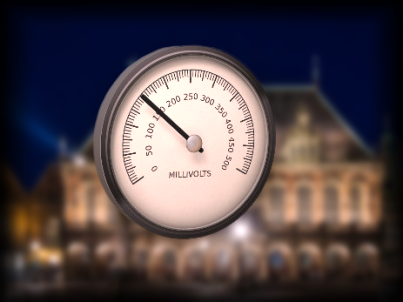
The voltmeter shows 150 (mV)
